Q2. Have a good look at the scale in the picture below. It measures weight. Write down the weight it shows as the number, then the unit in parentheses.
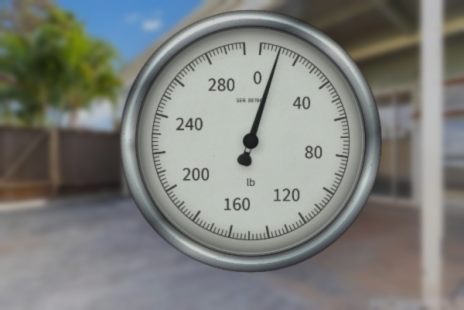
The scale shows 10 (lb)
